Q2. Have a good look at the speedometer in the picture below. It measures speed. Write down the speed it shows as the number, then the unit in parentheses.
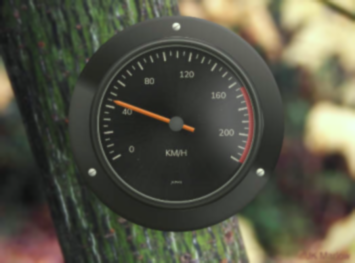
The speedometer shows 45 (km/h)
